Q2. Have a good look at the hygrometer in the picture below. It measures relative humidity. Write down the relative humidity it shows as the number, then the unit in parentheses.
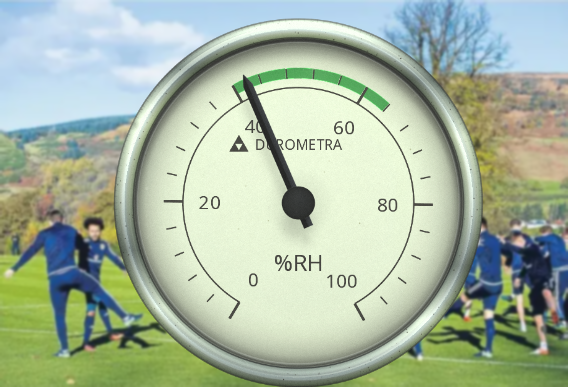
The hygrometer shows 42 (%)
